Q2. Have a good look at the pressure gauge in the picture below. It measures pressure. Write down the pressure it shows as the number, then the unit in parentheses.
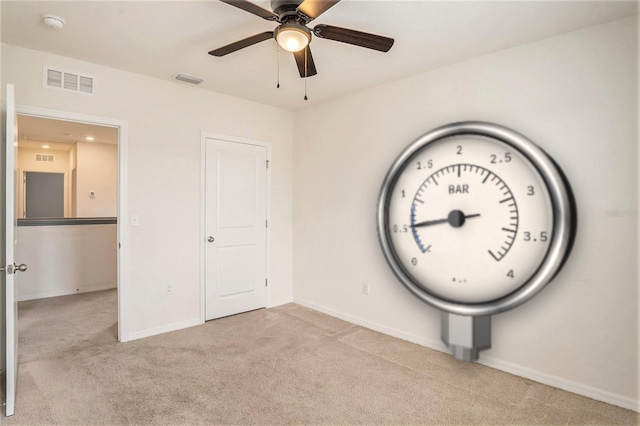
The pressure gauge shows 0.5 (bar)
